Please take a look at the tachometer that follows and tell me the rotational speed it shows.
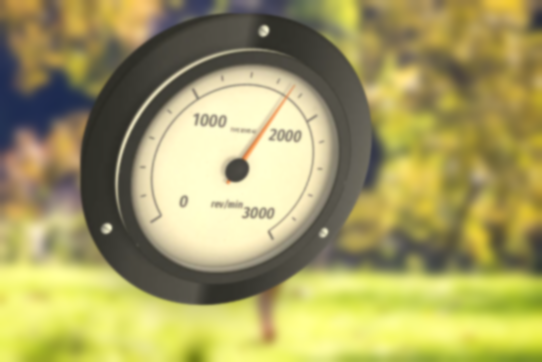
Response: 1700 rpm
